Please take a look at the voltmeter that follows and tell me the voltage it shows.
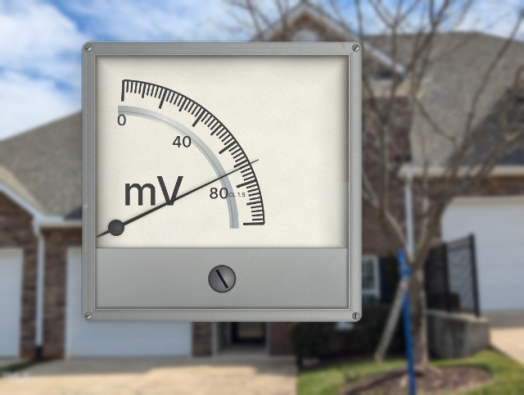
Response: 72 mV
